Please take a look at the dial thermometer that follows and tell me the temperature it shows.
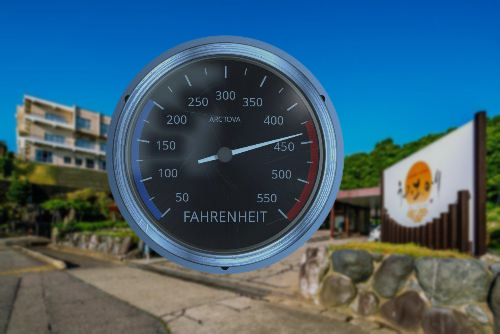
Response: 437.5 °F
